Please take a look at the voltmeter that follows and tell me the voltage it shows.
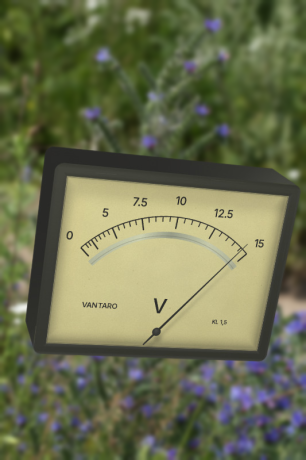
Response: 14.5 V
